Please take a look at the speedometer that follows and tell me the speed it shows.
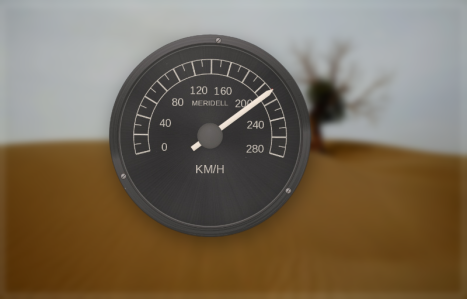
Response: 210 km/h
